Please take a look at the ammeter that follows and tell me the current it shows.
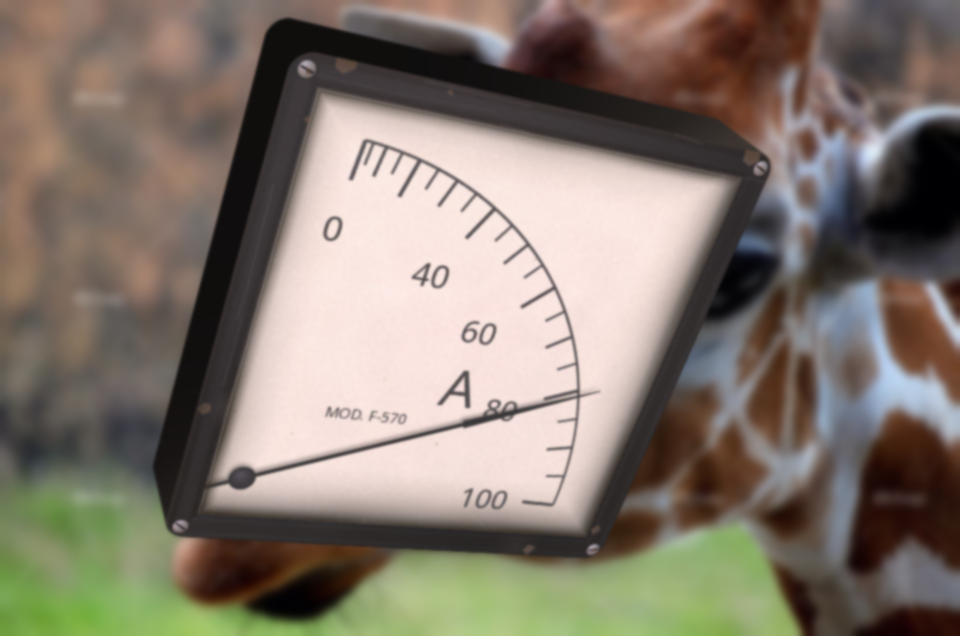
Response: 80 A
